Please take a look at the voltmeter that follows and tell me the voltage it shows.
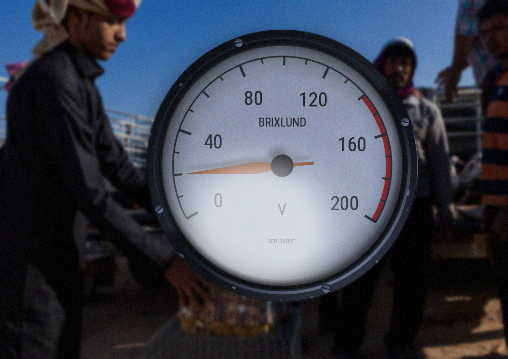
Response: 20 V
